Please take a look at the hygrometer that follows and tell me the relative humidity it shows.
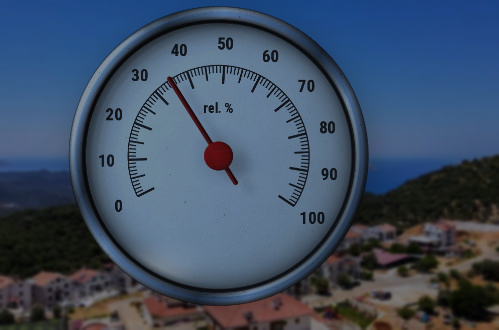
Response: 35 %
